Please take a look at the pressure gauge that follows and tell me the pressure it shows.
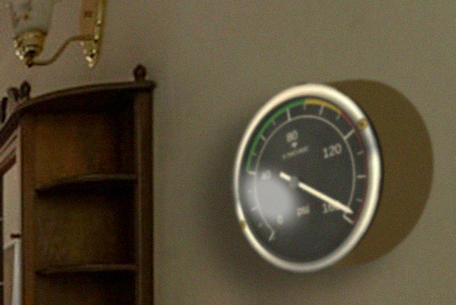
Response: 155 psi
